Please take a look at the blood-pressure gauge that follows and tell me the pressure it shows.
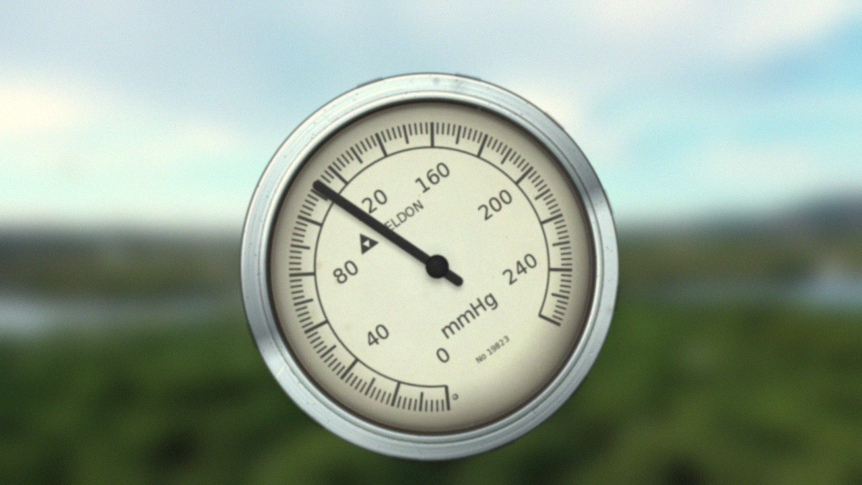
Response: 112 mmHg
